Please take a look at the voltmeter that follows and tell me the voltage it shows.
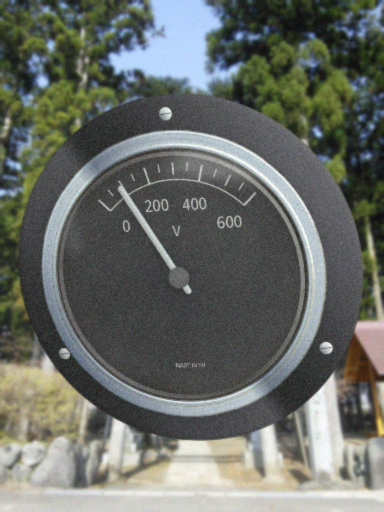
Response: 100 V
